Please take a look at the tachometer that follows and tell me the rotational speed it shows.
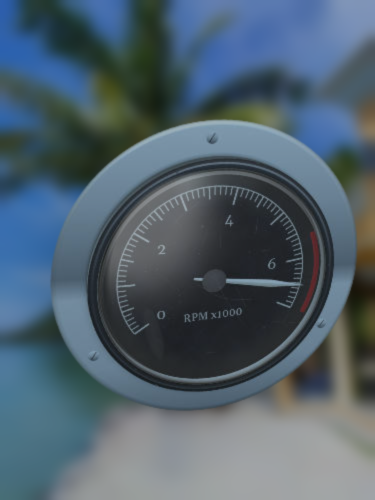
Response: 6500 rpm
